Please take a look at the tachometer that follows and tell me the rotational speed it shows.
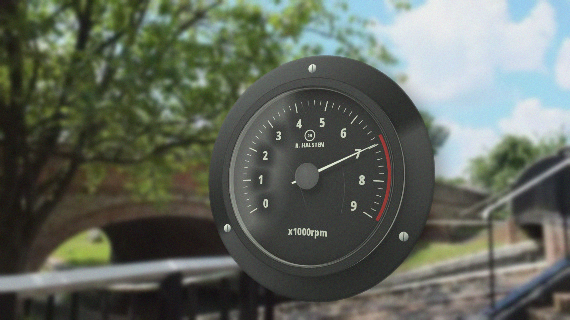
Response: 7000 rpm
